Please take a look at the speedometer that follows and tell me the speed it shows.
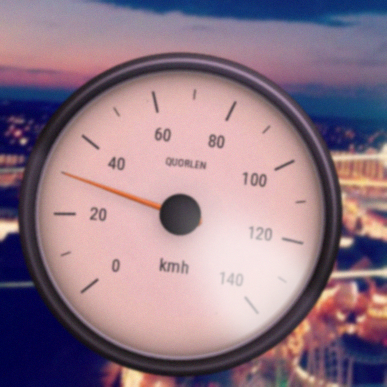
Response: 30 km/h
